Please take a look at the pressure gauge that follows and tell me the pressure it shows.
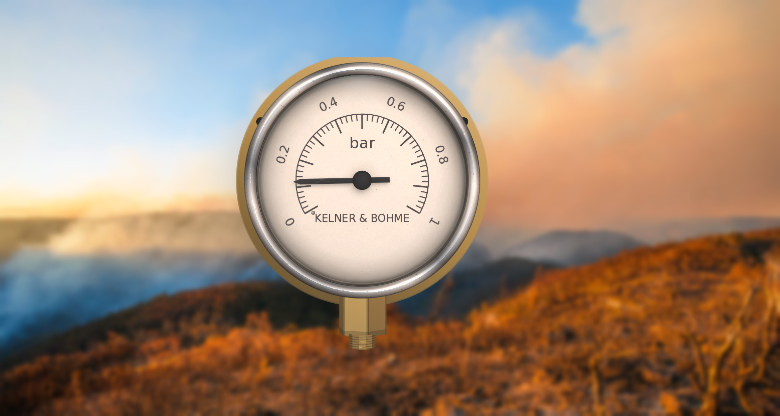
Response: 0.12 bar
